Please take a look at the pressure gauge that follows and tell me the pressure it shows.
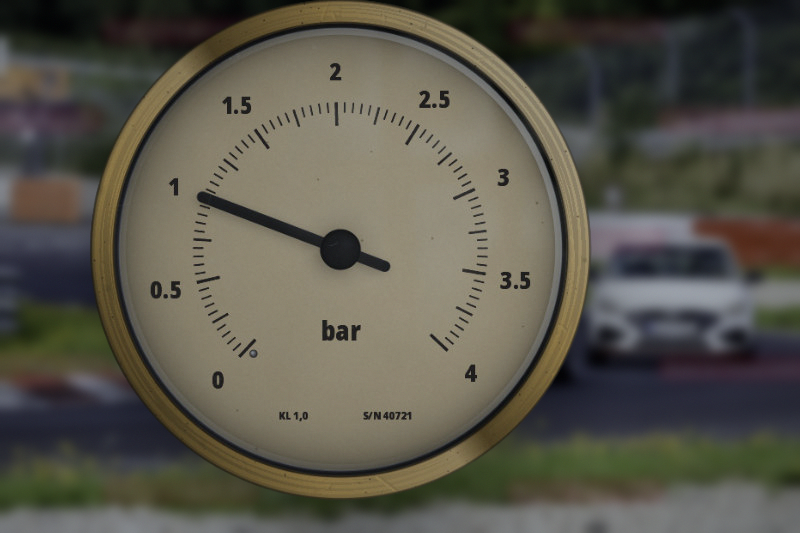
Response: 1 bar
